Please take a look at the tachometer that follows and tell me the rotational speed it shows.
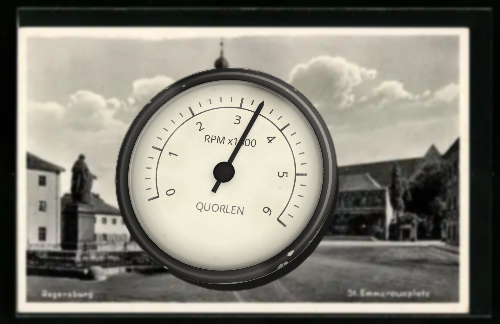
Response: 3400 rpm
